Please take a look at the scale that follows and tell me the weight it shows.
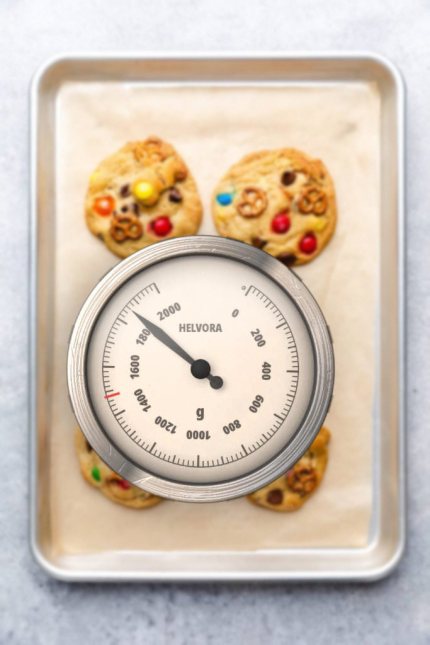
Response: 1860 g
